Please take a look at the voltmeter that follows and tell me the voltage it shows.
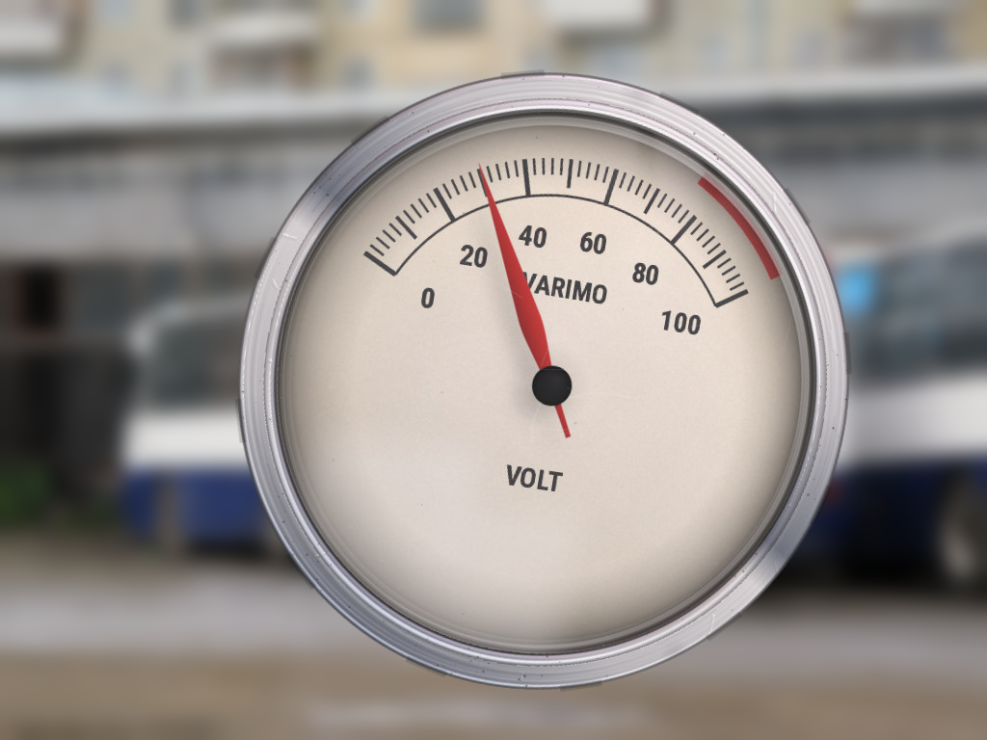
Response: 30 V
